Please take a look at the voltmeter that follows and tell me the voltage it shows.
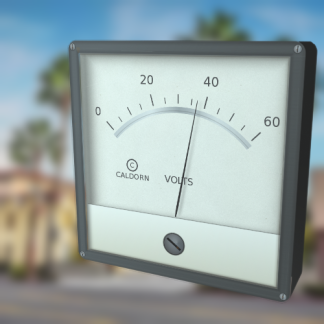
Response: 37.5 V
